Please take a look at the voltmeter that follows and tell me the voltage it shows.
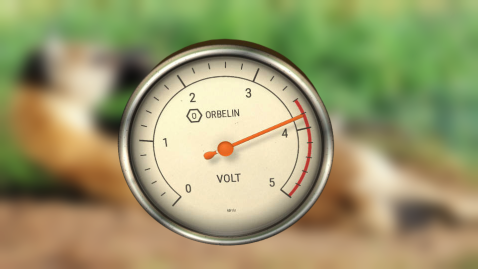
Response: 3.8 V
